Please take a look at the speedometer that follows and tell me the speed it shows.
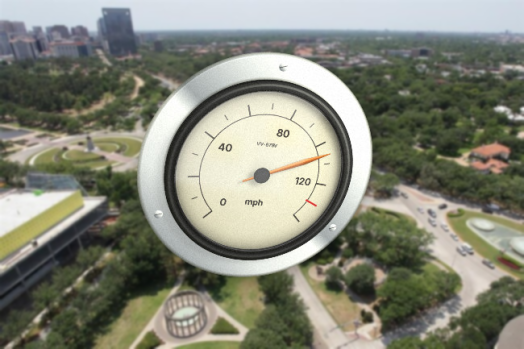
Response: 105 mph
